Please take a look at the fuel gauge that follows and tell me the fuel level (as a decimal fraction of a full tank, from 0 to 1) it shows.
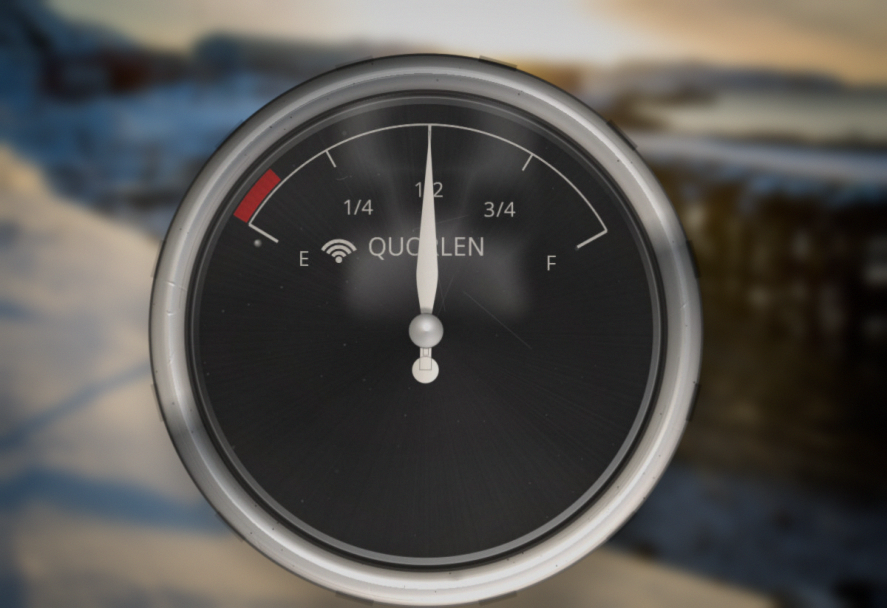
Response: 0.5
